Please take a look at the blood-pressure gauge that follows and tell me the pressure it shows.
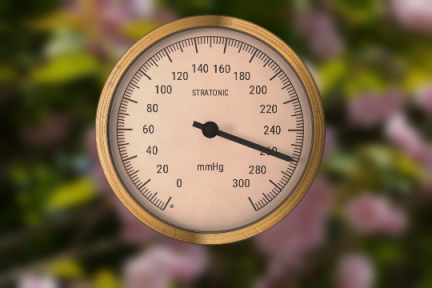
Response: 260 mmHg
